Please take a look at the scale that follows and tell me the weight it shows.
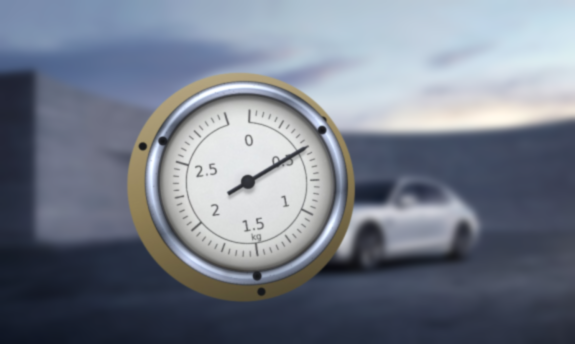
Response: 0.5 kg
